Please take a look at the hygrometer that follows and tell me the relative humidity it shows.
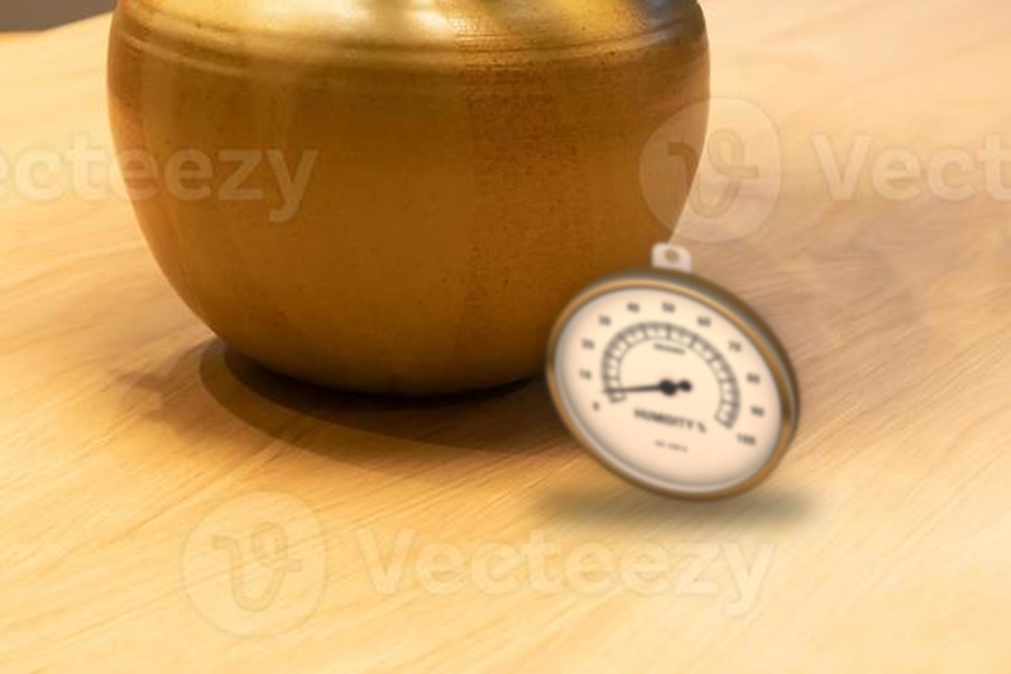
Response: 5 %
